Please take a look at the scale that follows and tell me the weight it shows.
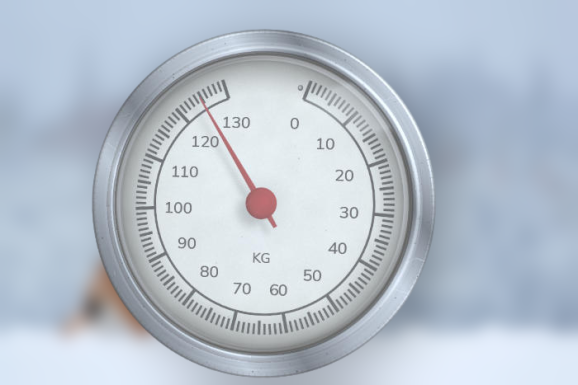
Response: 125 kg
